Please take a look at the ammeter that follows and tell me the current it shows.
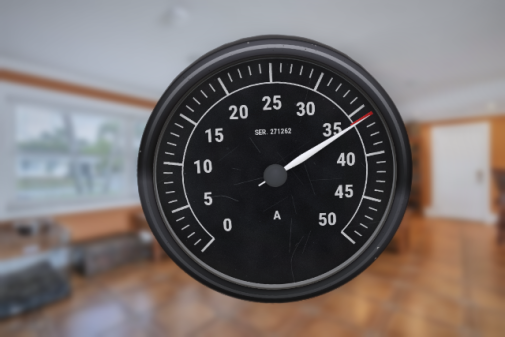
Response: 36 A
